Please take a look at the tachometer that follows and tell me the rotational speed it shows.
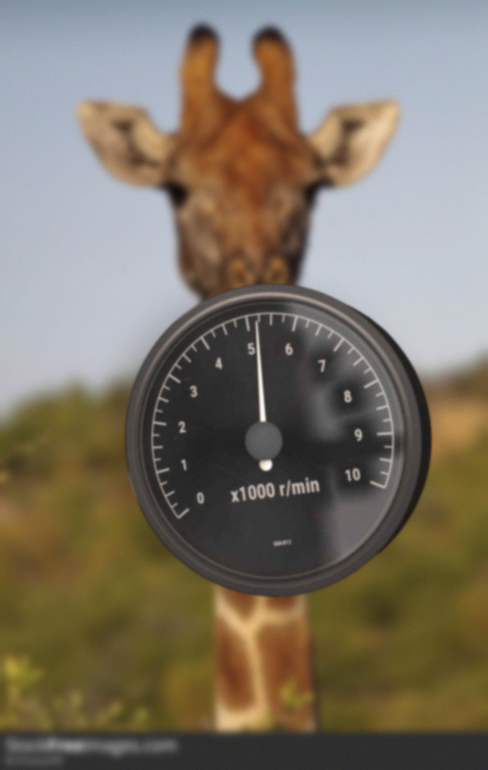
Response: 5250 rpm
